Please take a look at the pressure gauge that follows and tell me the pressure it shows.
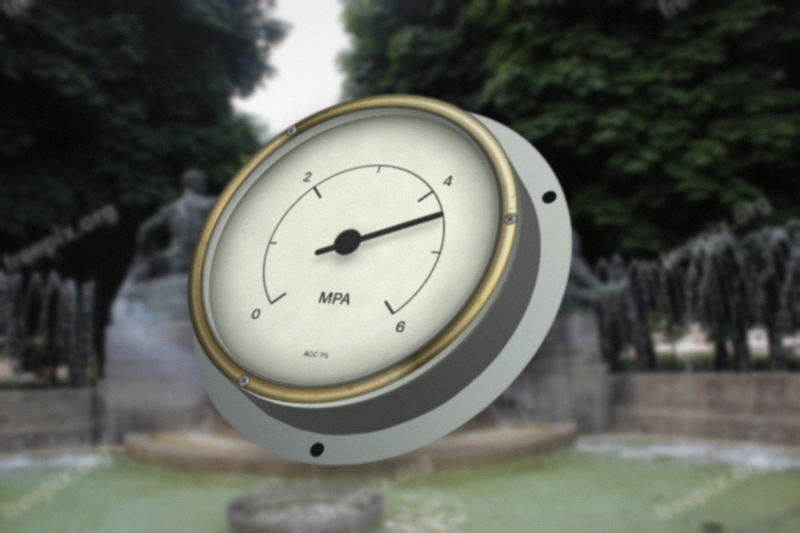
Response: 4.5 MPa
